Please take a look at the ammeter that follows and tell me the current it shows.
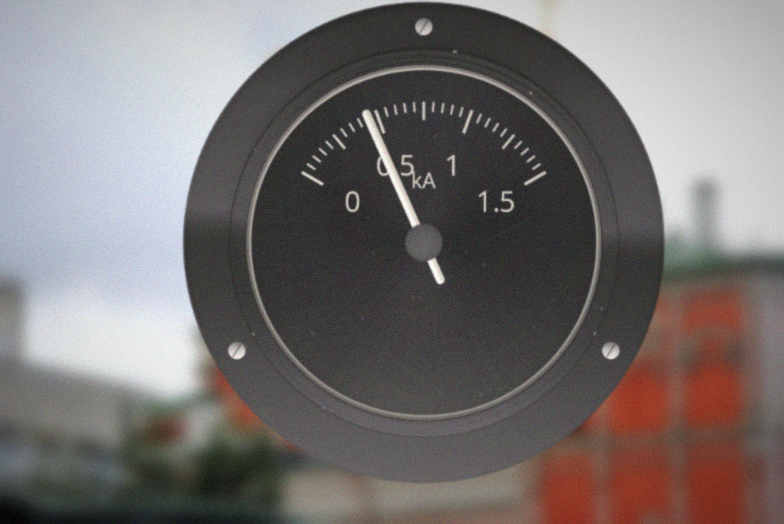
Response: 0.45 kA
